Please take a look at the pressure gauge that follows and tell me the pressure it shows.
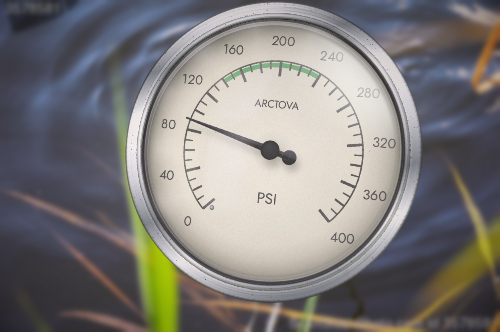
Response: 90 psi
